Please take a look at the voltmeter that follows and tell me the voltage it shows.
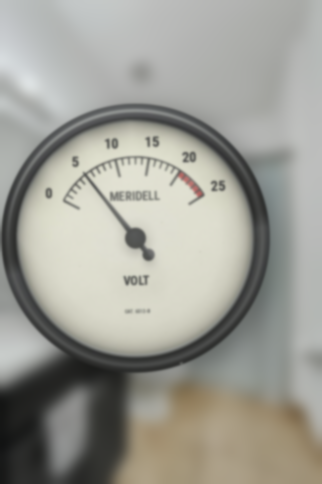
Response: 5 V
